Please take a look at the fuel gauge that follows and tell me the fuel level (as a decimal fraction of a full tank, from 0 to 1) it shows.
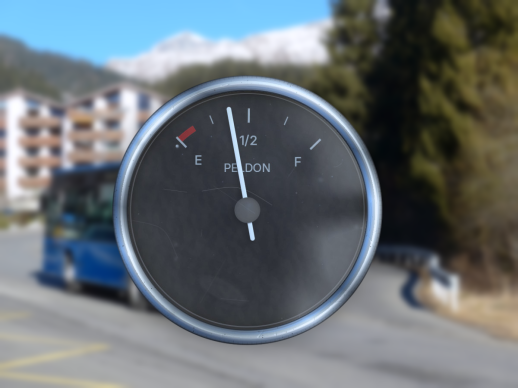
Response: 0.375
